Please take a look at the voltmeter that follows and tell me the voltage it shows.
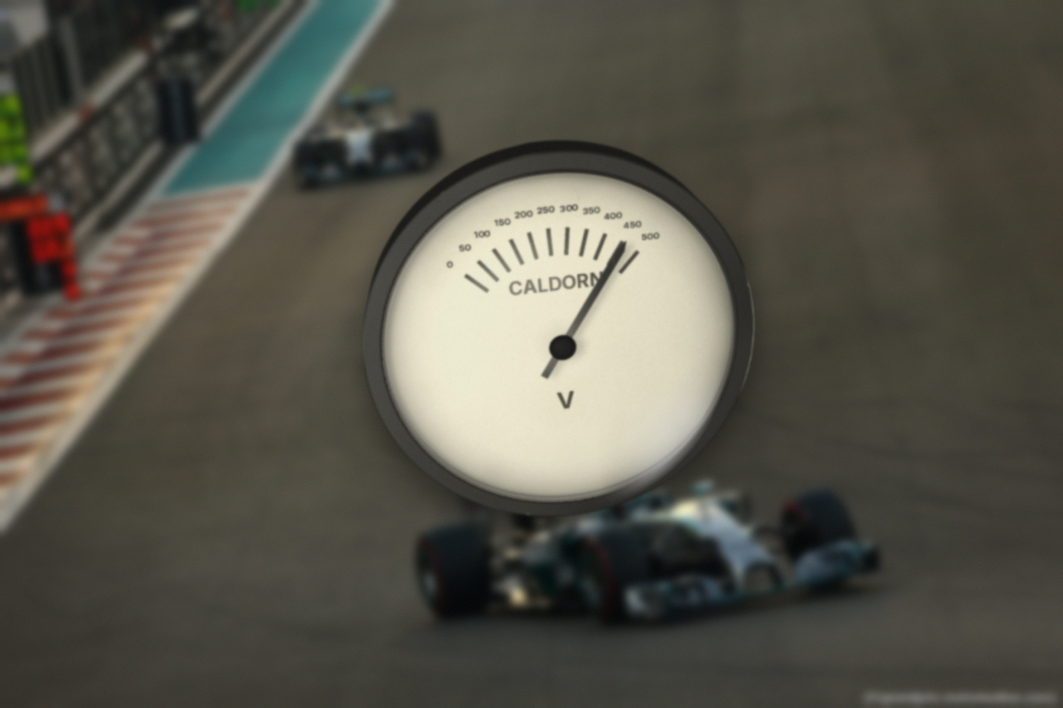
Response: 450 V
